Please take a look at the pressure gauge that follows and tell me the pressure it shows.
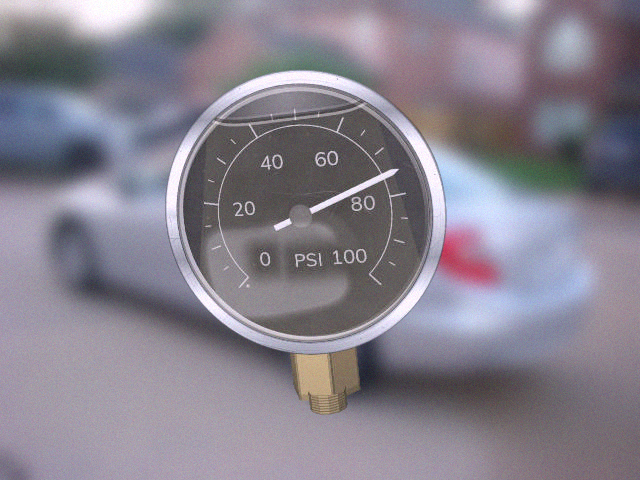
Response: 75 psi
